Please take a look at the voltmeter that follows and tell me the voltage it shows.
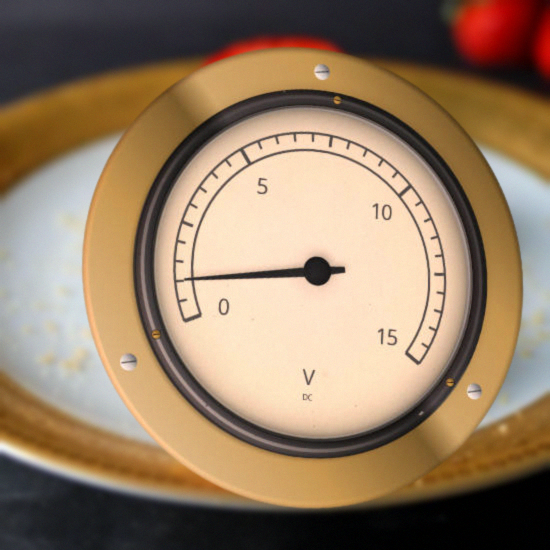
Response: 1 V
